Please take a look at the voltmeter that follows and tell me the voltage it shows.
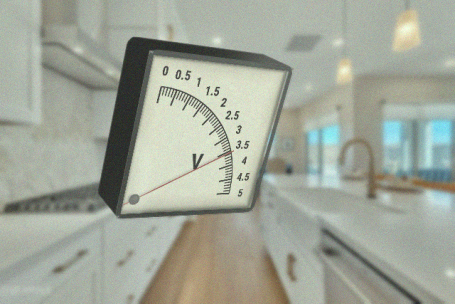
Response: 3.5 V
